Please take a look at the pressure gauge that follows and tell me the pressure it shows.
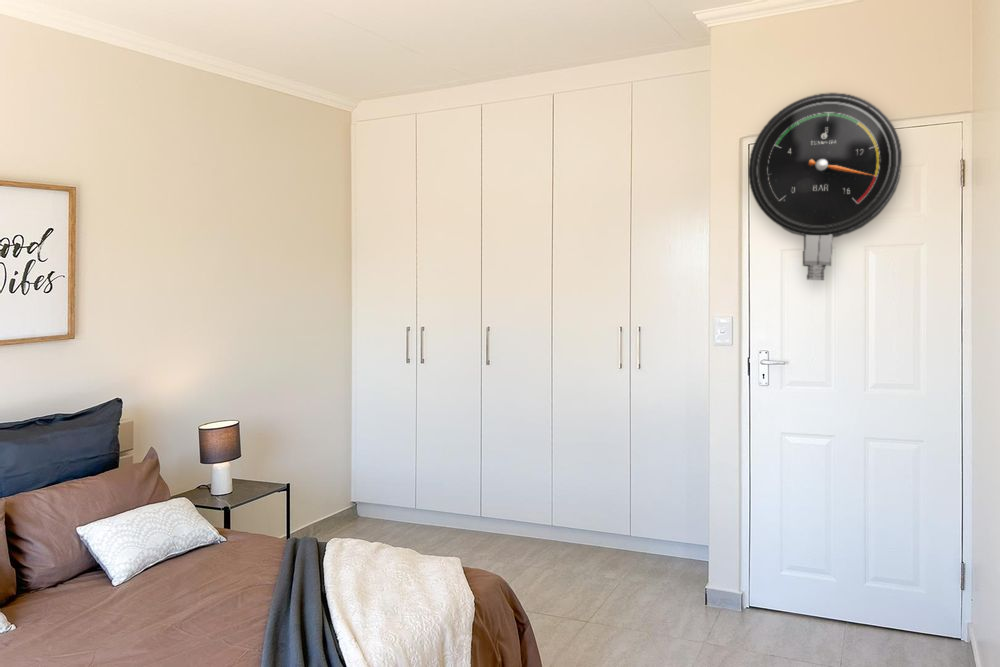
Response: 14 bar
